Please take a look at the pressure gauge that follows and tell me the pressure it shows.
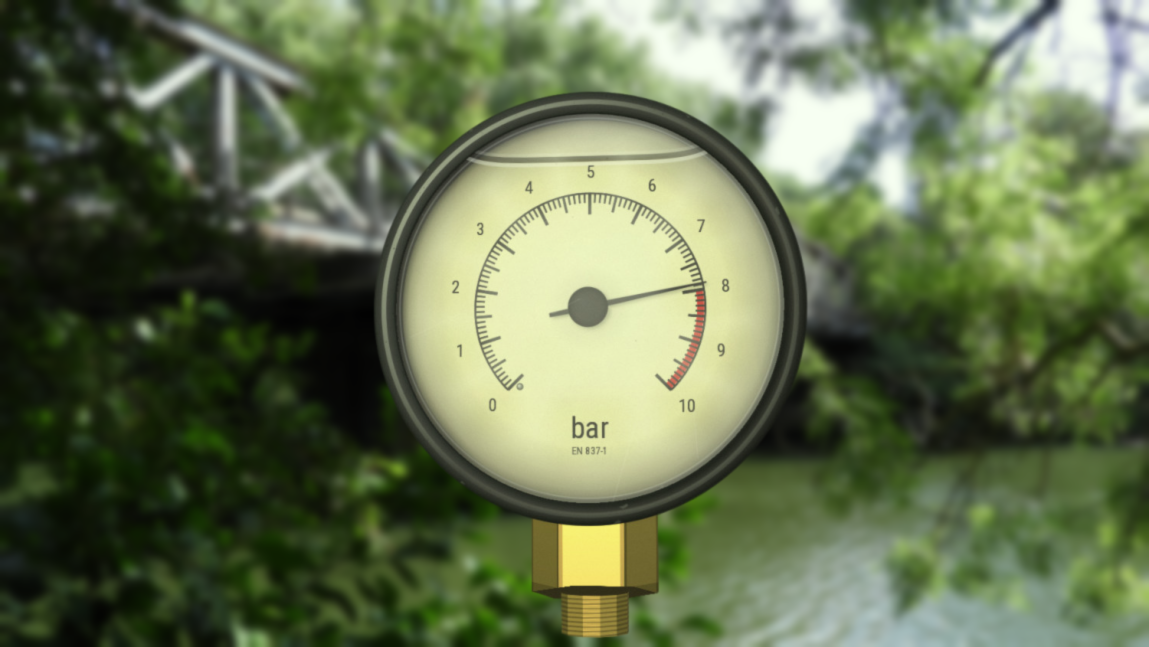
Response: 7.9 bar
